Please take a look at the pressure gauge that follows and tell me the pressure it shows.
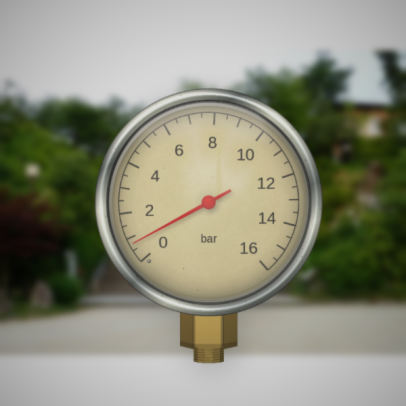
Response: 0.75 bar
